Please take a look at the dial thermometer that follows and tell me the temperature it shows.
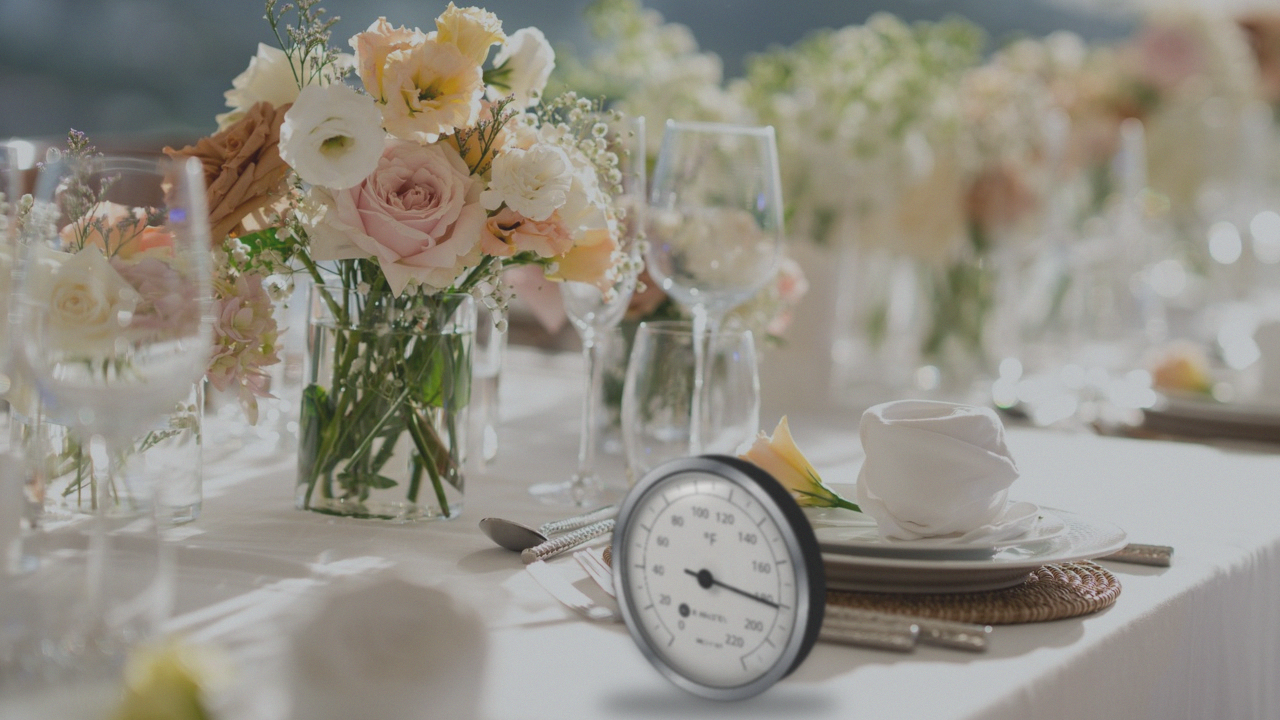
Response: 180 °F
